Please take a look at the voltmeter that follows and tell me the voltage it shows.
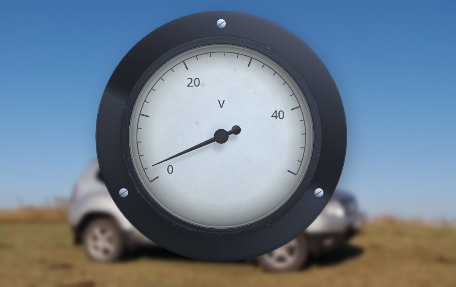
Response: 2 V
